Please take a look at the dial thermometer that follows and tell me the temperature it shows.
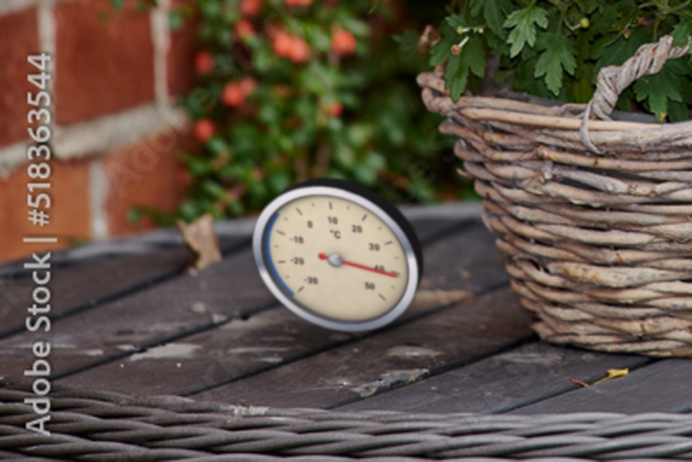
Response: 40 °C
